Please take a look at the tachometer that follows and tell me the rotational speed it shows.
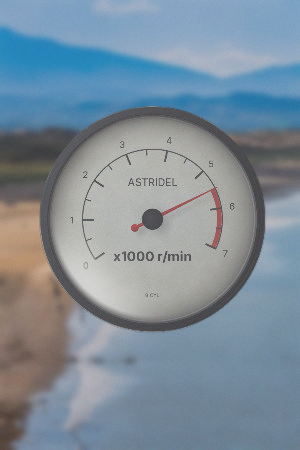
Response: 5500 rpm
